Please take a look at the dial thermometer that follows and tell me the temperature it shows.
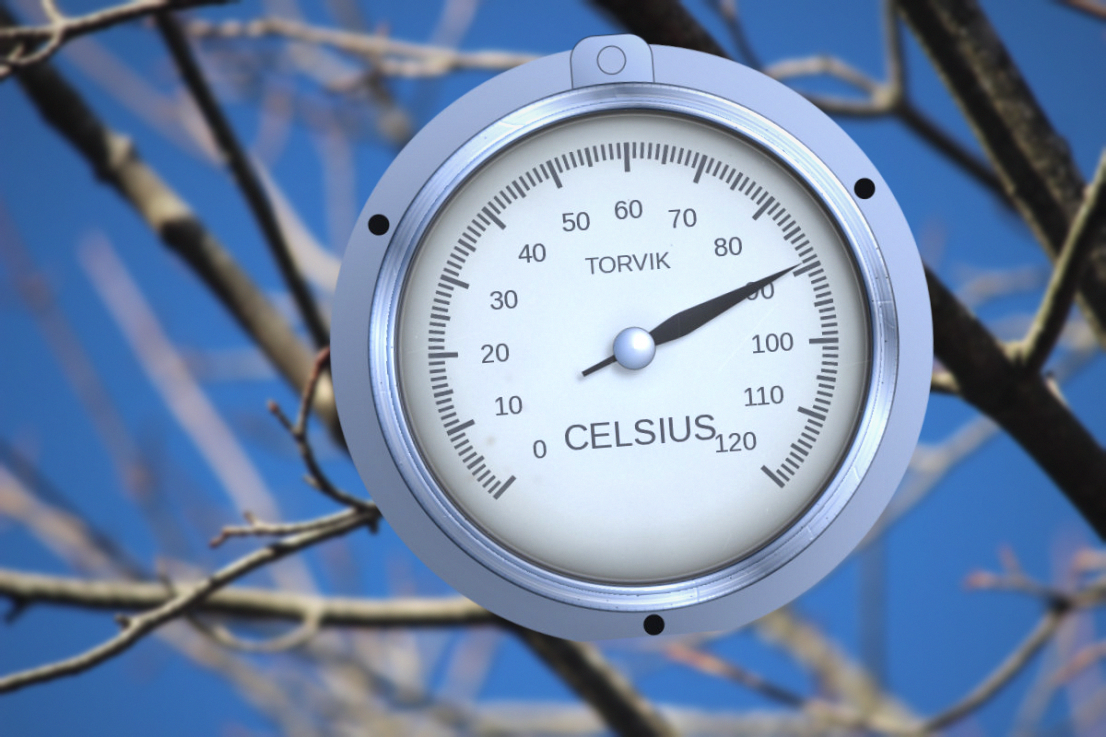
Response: 89 °C
